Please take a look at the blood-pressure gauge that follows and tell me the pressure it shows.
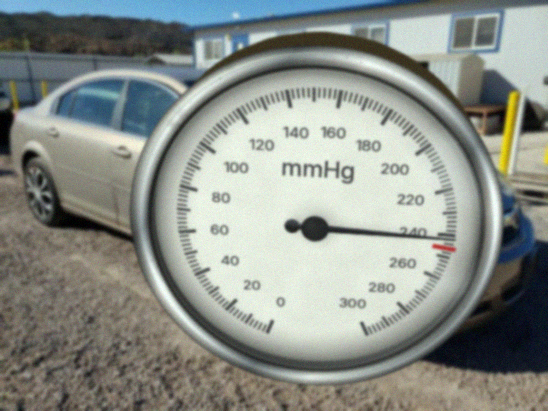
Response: 240 mmHg
